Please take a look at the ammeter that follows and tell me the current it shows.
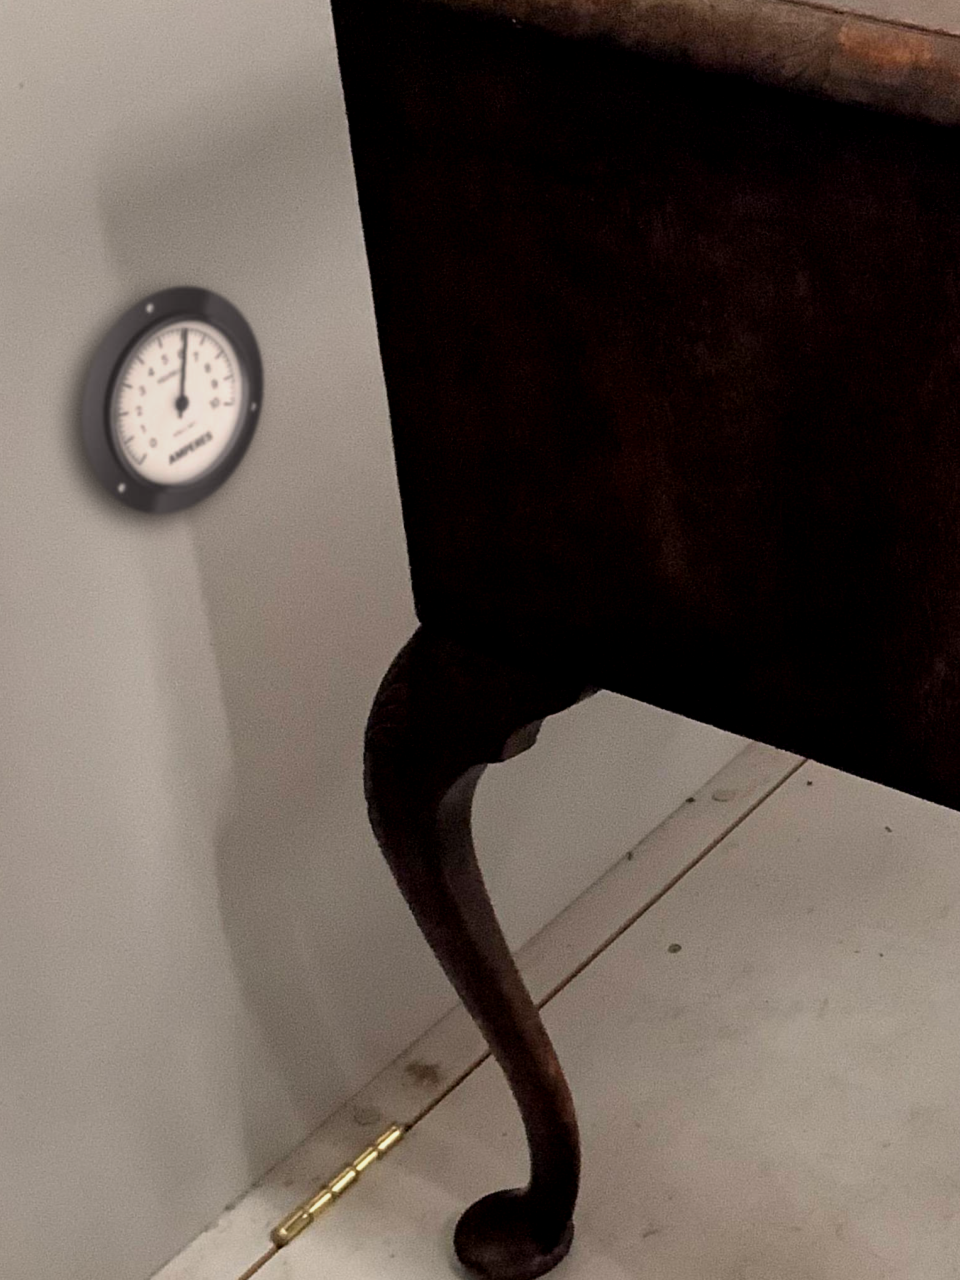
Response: 6 A
